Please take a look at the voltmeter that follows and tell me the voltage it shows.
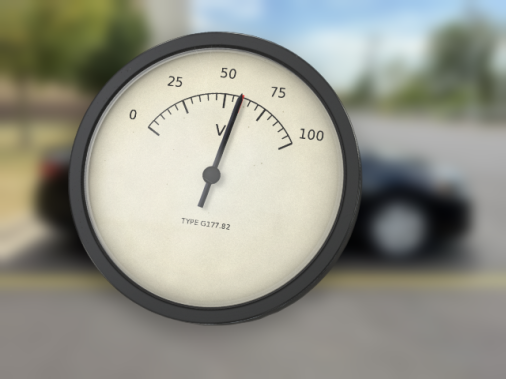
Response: 60 V
